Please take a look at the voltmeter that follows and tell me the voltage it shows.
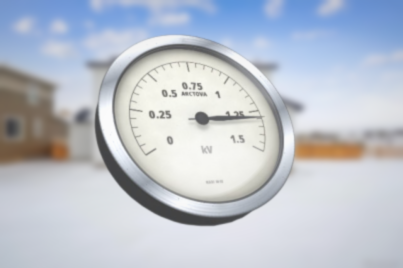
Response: 1.3 kV
